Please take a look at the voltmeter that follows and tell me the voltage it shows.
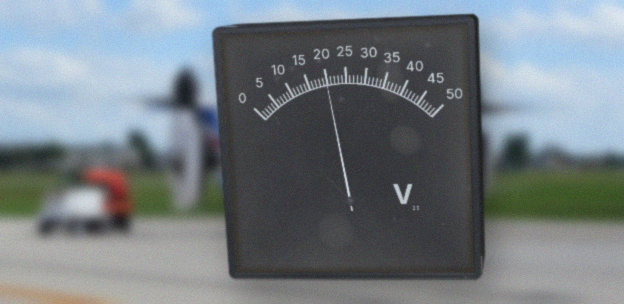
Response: 20 V
